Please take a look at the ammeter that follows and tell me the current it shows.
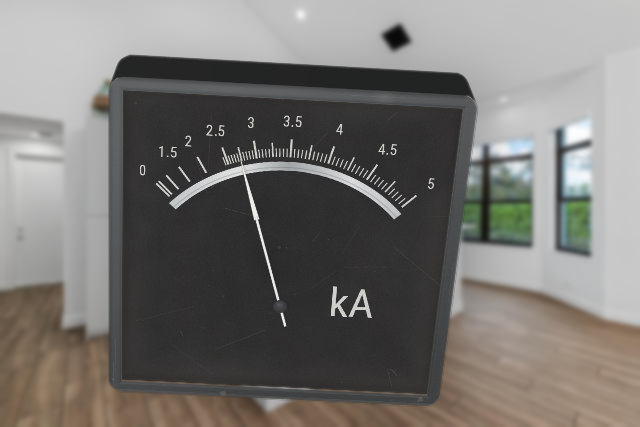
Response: 2.75 kA
